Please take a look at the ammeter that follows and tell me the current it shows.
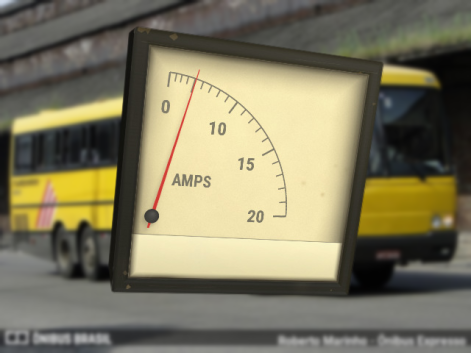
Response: 5 A
